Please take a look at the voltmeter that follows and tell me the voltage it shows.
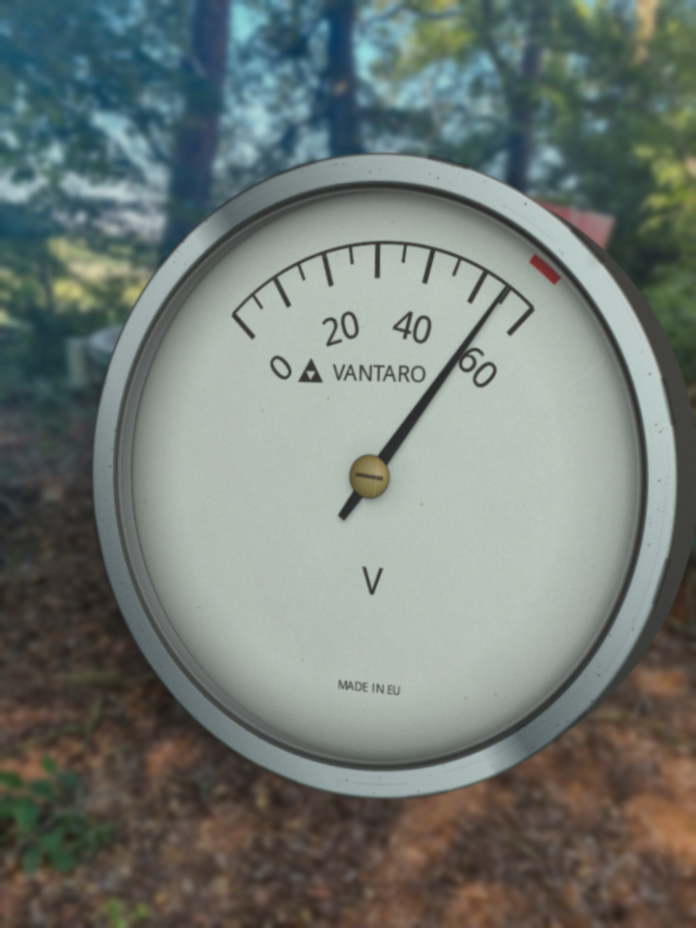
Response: 55 V
